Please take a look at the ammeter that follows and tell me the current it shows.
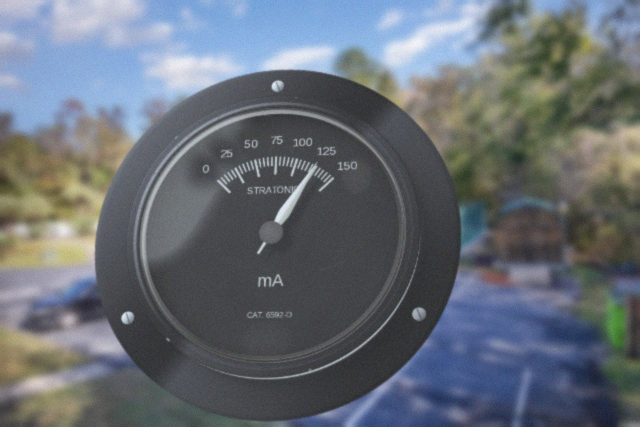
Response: 125 mA
